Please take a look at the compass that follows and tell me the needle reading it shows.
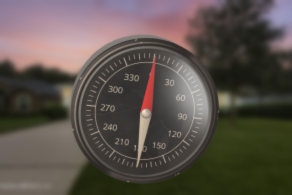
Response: 0 °
